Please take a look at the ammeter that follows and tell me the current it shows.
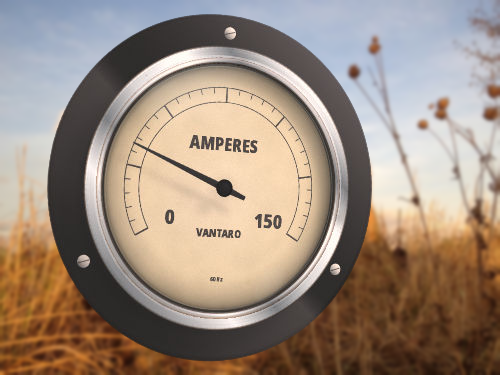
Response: 32.5 A
